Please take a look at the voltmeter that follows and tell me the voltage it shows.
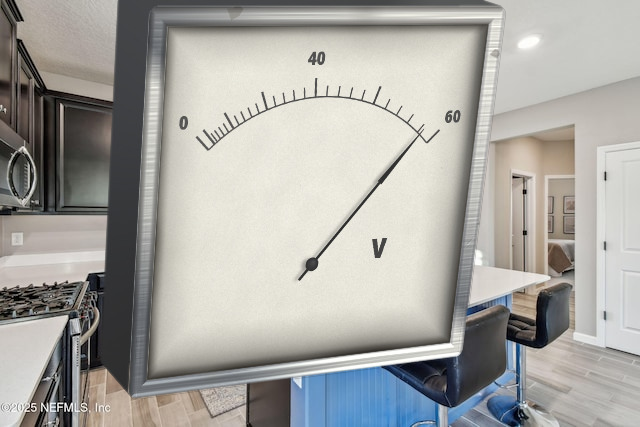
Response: 58 V
